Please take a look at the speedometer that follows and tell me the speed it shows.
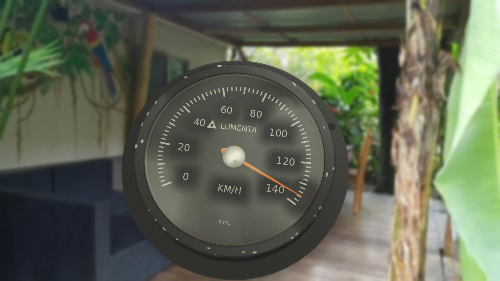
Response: 136 km/h
